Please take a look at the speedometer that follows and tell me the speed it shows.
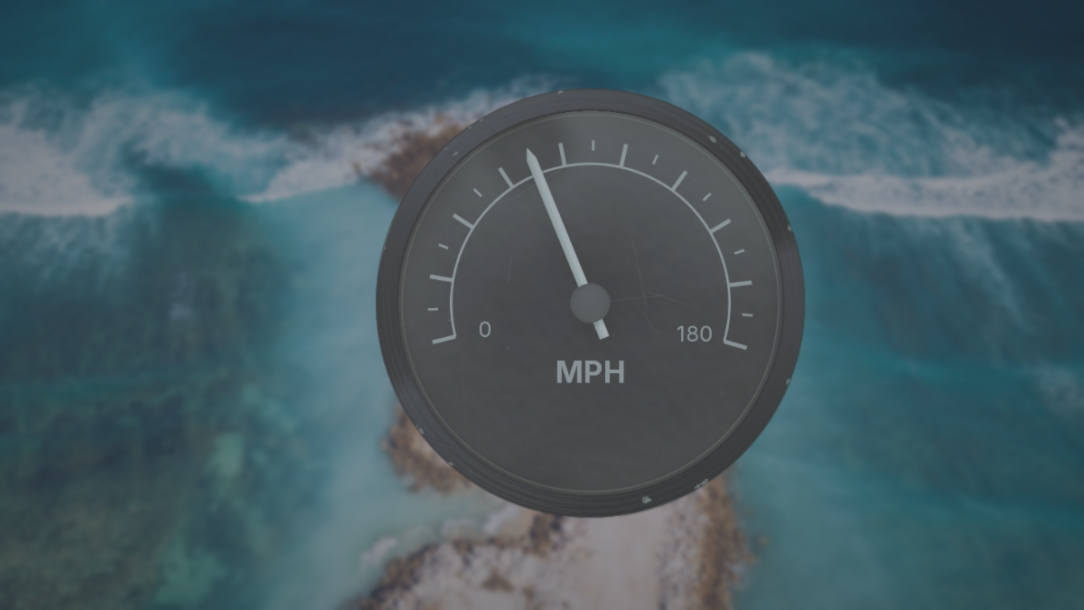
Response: 70 mph
